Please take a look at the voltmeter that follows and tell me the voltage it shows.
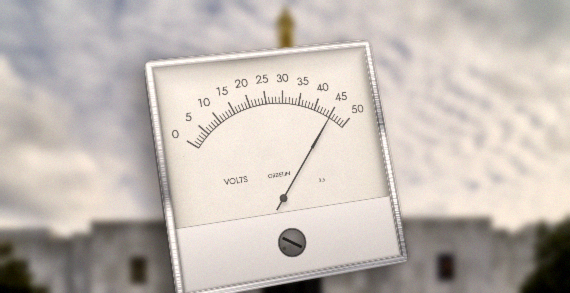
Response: 45 V
